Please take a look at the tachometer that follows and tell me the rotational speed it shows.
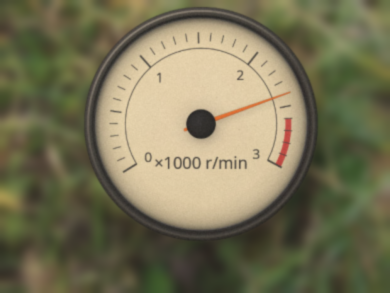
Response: 2400 rpm
